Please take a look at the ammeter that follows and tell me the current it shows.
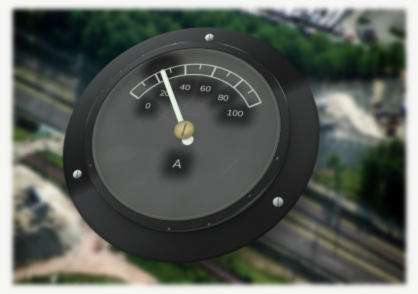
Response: 25 A
